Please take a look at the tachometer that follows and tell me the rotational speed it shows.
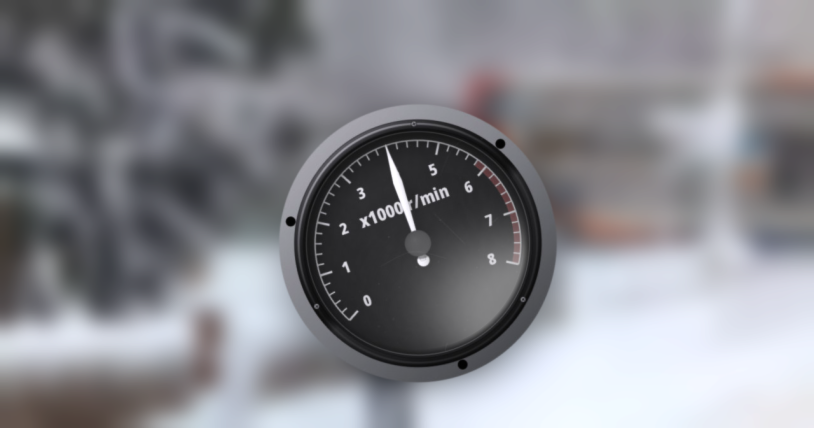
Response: 4000 rpm
